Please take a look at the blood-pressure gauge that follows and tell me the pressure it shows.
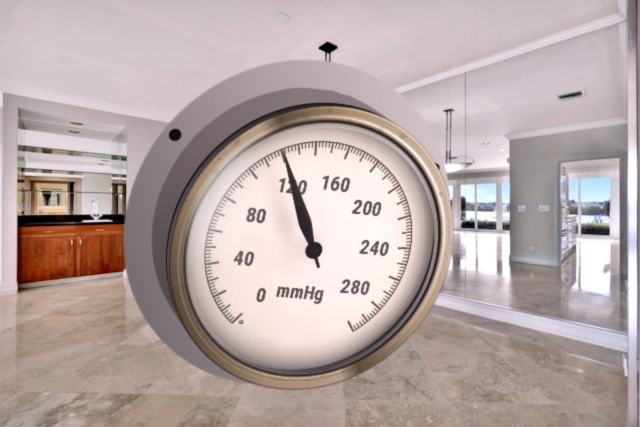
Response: 120 mmHg
